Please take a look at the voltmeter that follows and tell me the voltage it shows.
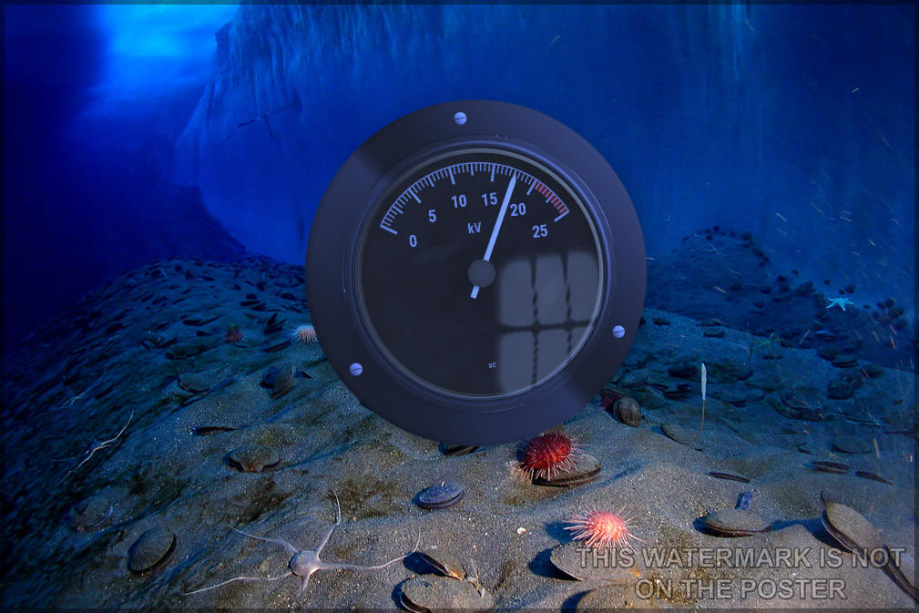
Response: 17.5 kV
